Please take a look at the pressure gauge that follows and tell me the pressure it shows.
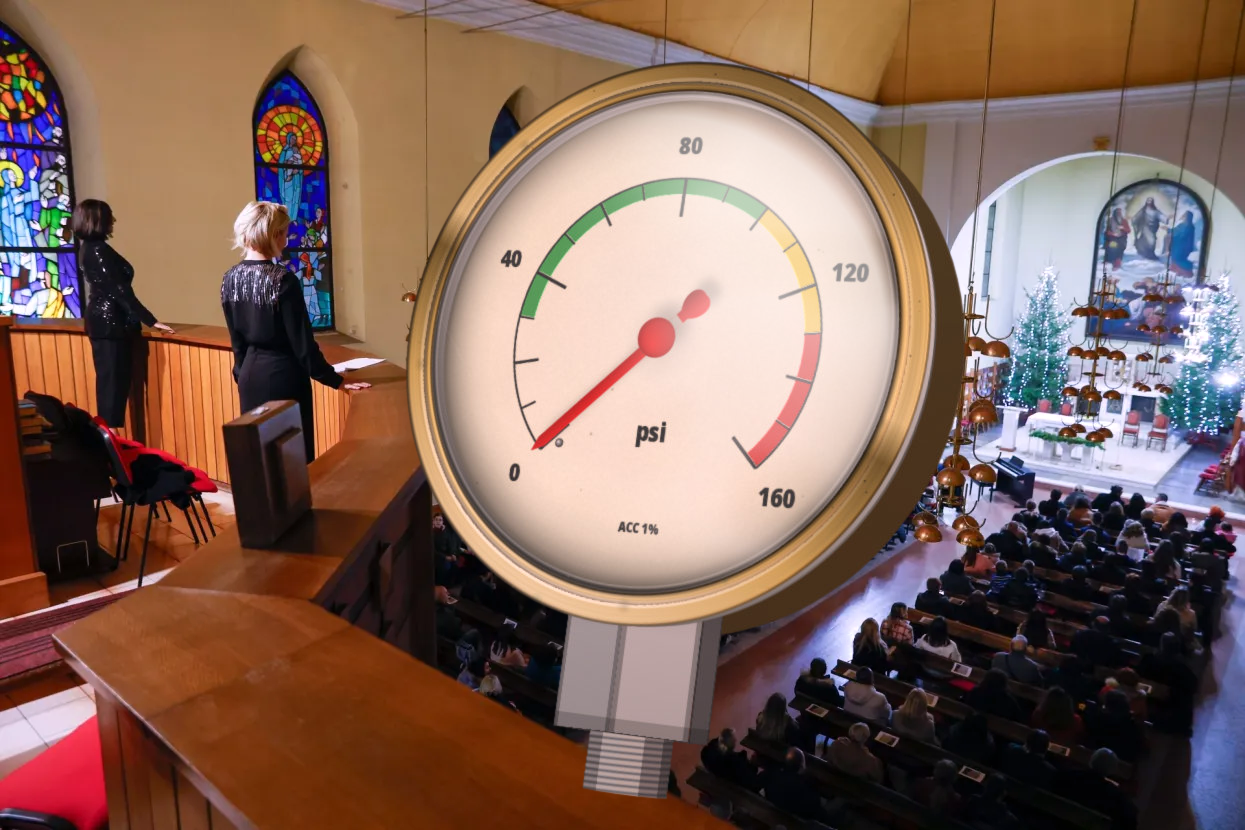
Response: 0 psi
